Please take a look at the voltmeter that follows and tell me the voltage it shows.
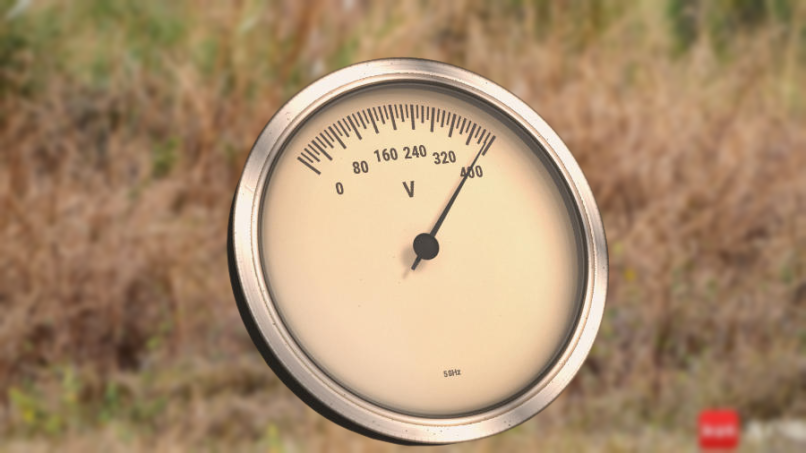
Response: 390 V
